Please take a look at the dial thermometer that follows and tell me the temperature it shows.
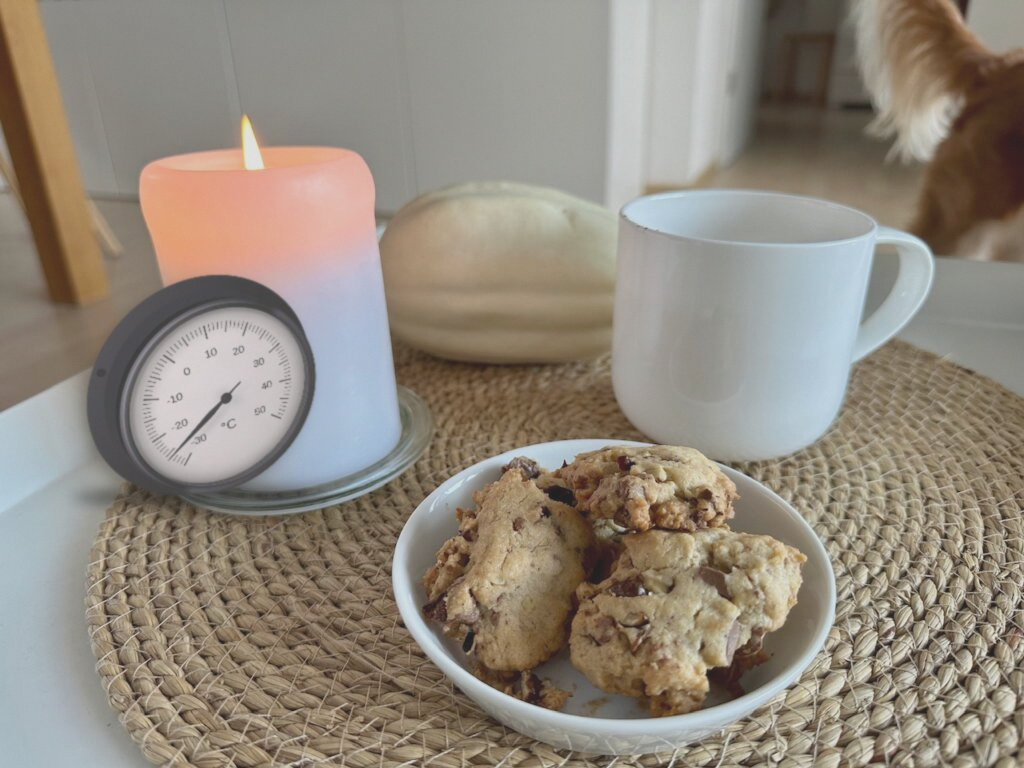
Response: -25 °C
